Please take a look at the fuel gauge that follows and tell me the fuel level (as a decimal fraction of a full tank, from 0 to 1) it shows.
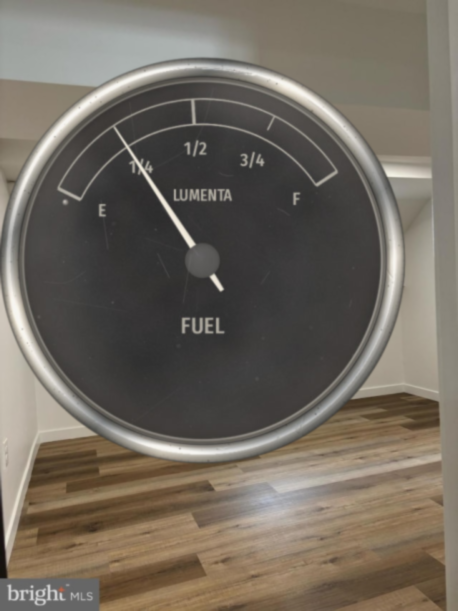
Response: 0.25
